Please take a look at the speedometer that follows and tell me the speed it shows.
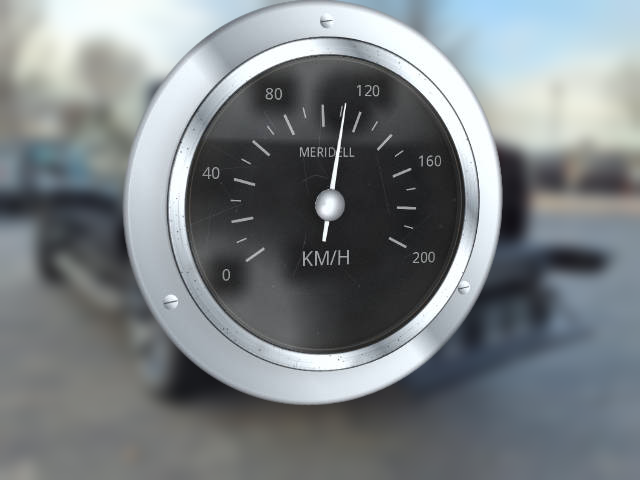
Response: 110 km/h
